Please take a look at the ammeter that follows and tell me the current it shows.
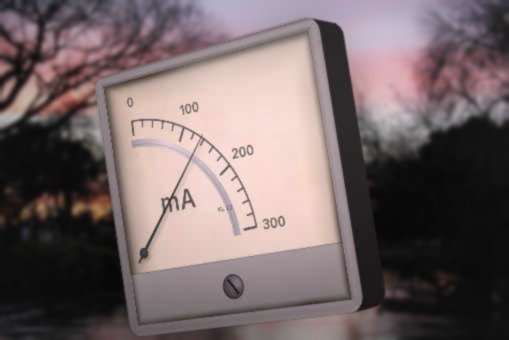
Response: 140 mA
